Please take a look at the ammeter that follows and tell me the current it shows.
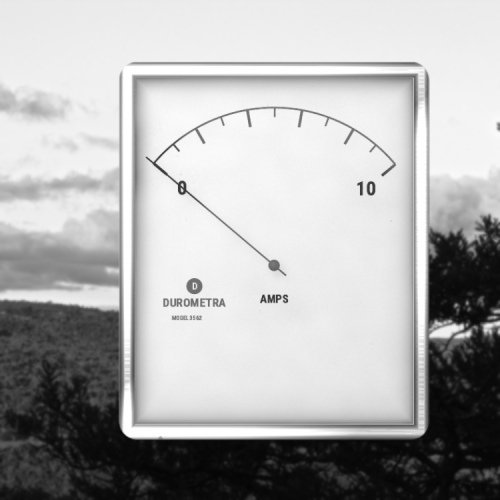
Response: 0 A
